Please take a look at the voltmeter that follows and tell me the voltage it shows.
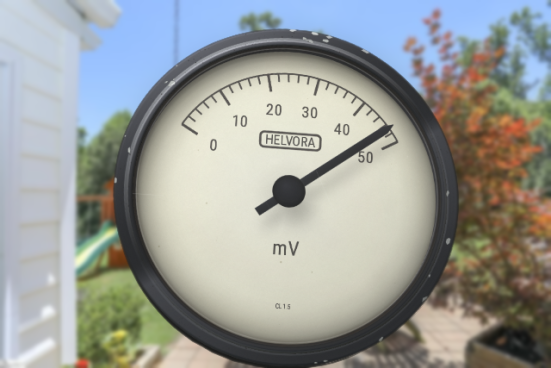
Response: 47 mV
